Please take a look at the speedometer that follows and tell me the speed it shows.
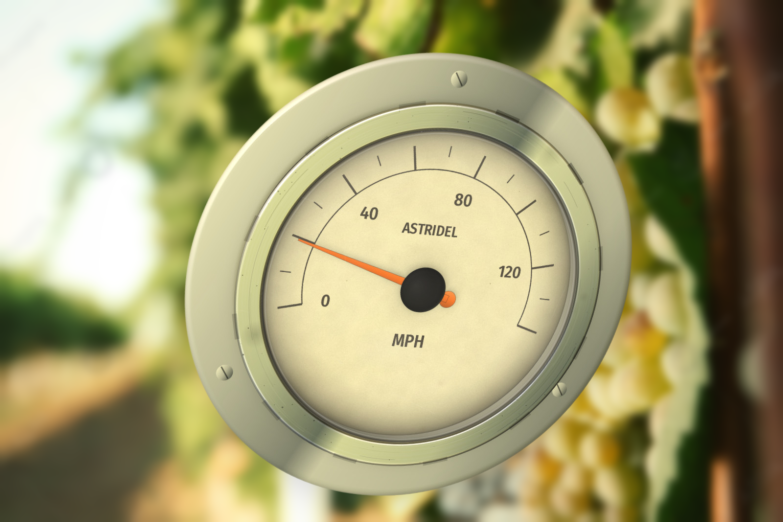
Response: 20 mph
